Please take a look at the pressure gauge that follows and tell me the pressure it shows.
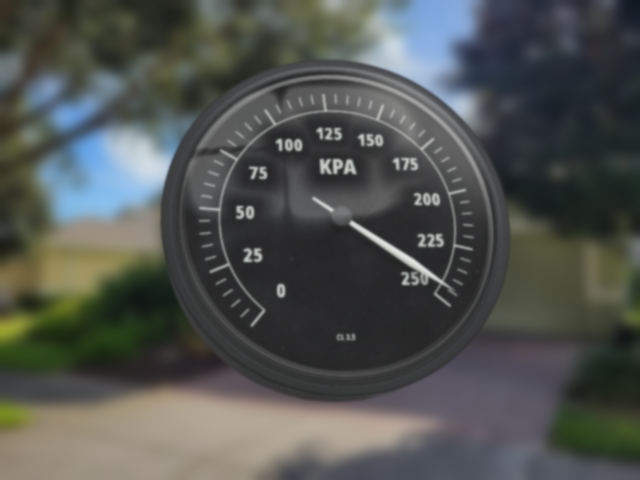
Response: 245 kPa
